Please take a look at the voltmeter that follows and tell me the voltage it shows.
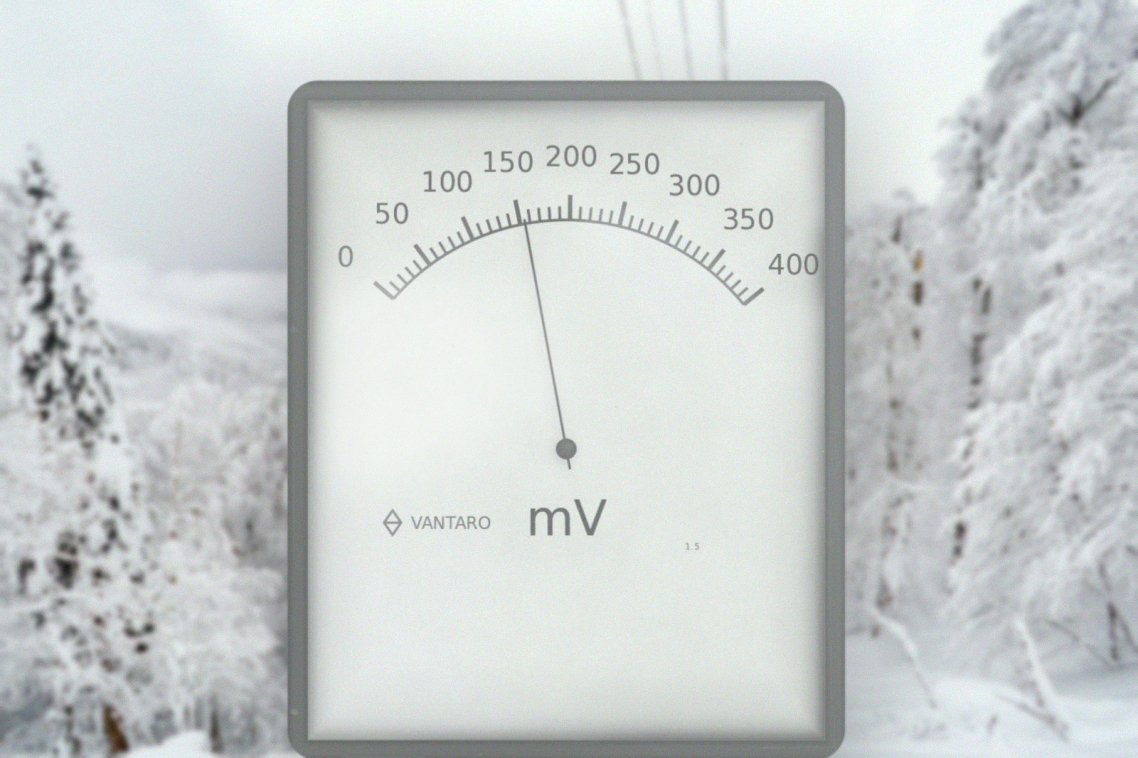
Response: 155 mV
